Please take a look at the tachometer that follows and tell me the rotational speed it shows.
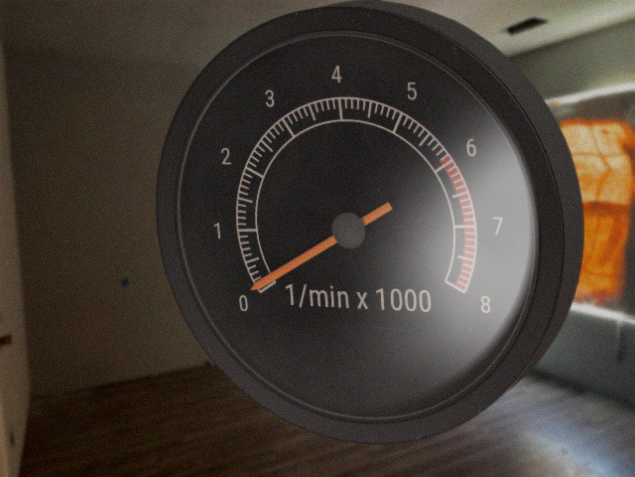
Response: 100 rpm
